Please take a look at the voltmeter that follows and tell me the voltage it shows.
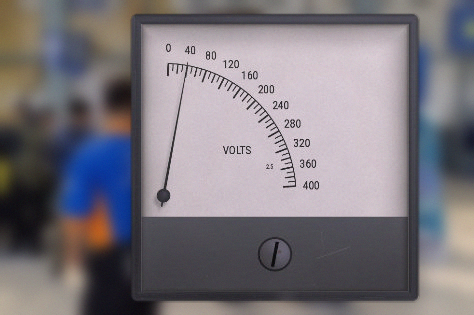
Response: 40 V
